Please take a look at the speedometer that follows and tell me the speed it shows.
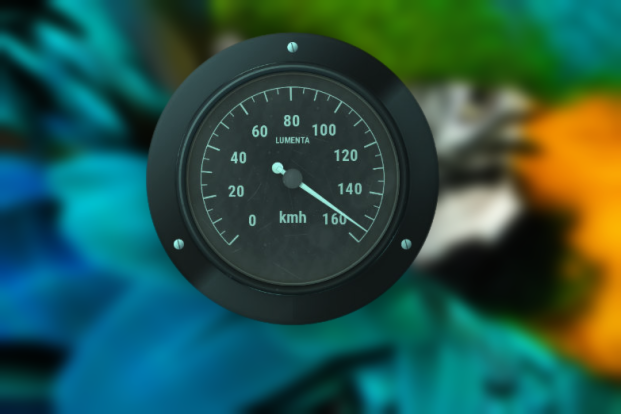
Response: 155 km/h
